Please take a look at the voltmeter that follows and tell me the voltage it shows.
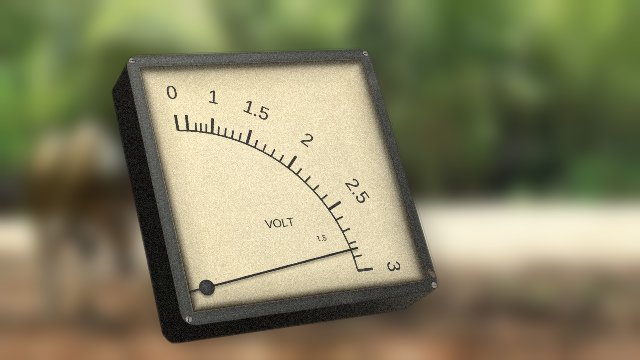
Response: 2.85 V
